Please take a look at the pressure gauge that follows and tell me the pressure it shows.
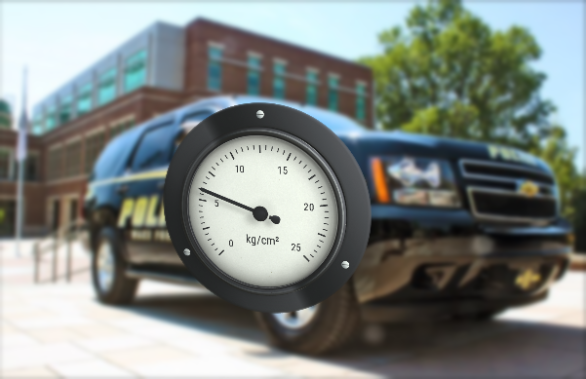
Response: 6 kg/cm²
